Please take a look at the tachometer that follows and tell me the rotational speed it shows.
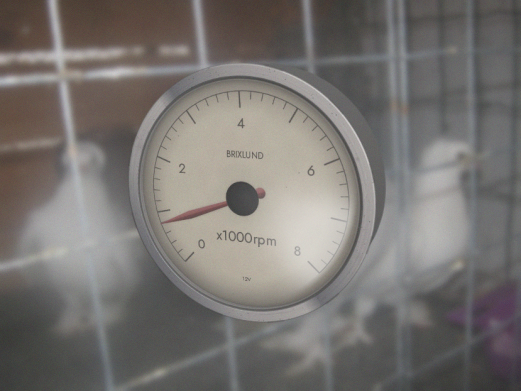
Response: 800 rpm
